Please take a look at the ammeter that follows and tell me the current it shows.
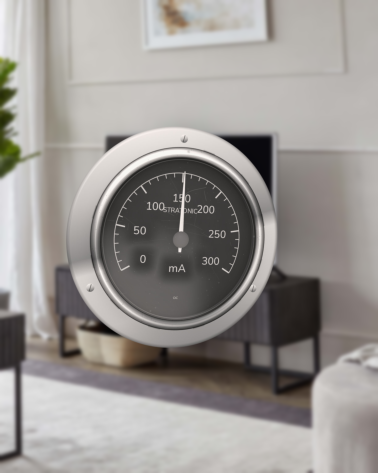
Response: 150 mA
